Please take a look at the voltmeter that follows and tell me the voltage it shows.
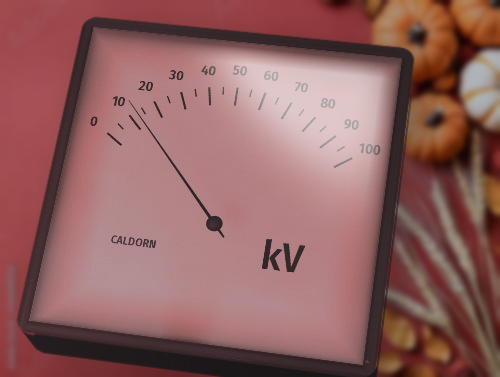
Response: 12.5 kV
